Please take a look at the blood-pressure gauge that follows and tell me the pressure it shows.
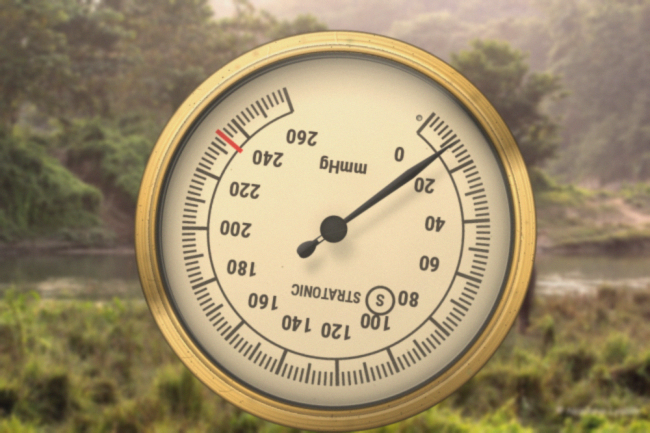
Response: 12 mmHg
